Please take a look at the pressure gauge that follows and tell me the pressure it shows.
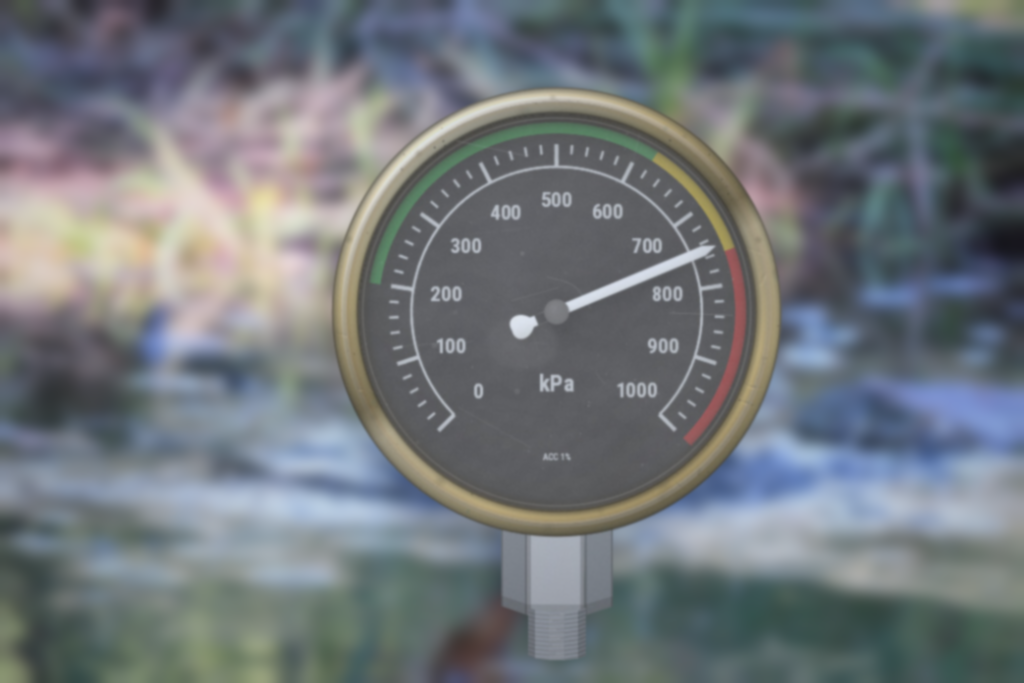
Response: 750 kPa
